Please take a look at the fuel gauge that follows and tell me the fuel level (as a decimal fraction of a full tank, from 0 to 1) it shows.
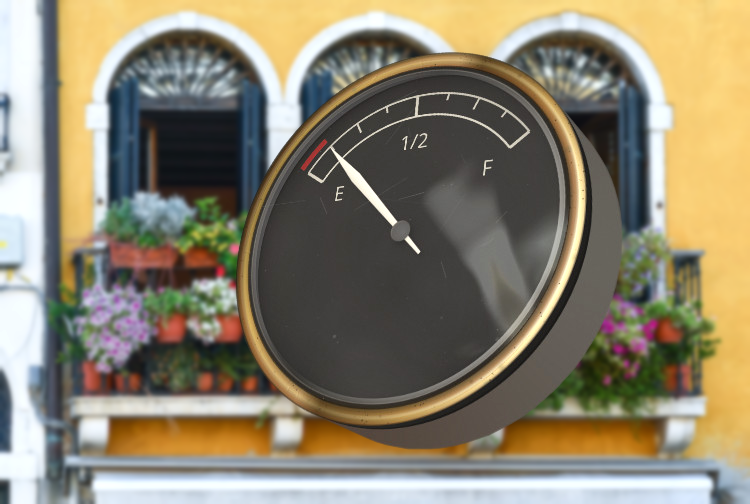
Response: 0.125
